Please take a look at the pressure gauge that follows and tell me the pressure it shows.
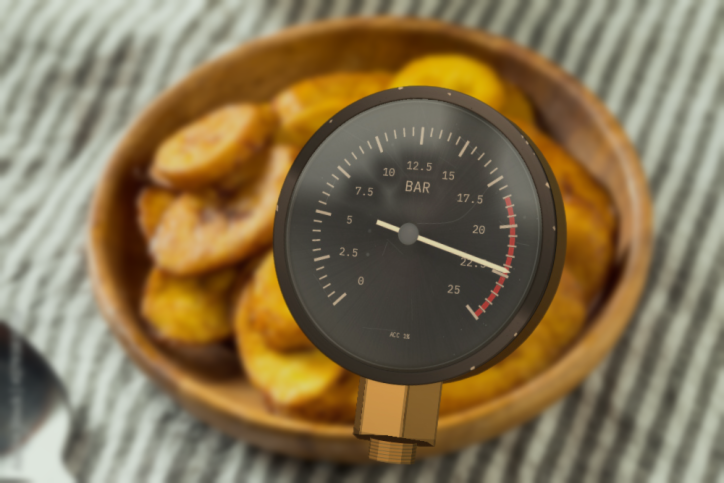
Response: 22.25 bar
